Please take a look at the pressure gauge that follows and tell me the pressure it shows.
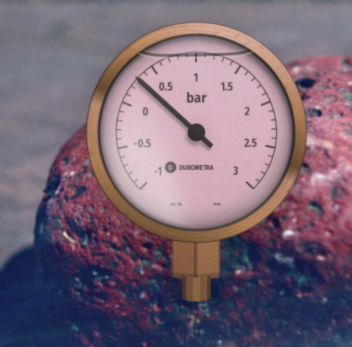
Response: 0.3 bar
